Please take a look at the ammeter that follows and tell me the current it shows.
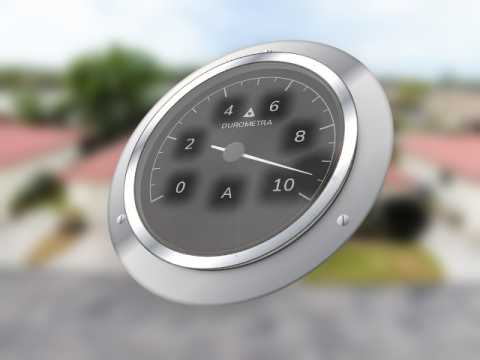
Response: 9.5 A
